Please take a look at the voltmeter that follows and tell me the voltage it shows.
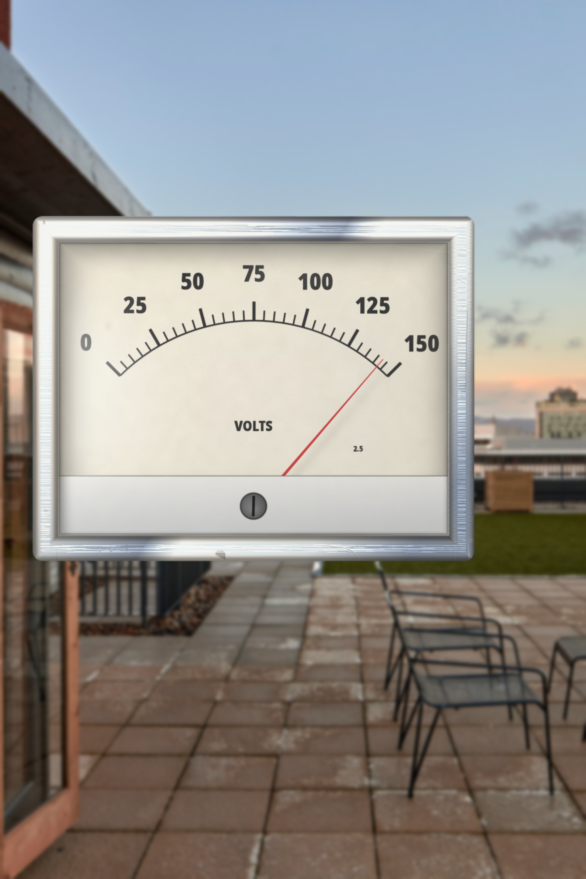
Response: 142.5 V
